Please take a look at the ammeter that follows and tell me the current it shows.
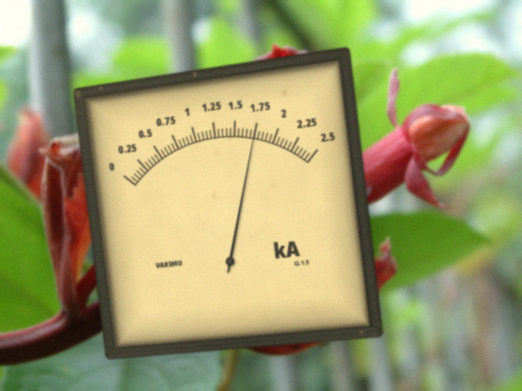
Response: 1.75 kA
